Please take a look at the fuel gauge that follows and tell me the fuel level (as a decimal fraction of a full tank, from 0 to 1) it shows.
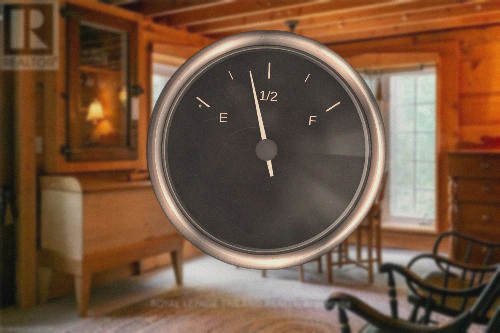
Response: 0.375
